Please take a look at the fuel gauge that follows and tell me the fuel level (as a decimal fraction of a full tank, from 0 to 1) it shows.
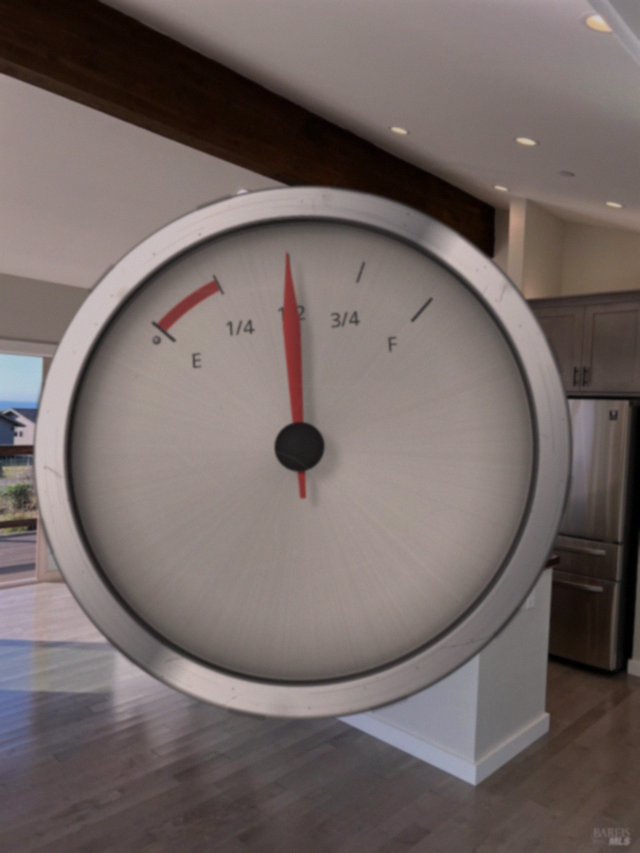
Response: 0.5
